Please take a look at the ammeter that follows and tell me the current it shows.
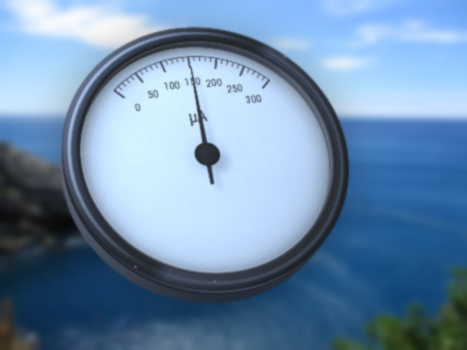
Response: 150 µA
